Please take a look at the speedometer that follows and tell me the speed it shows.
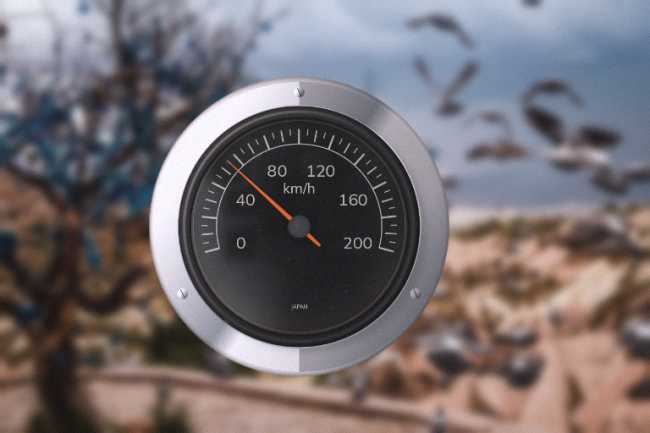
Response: 55 km/h
